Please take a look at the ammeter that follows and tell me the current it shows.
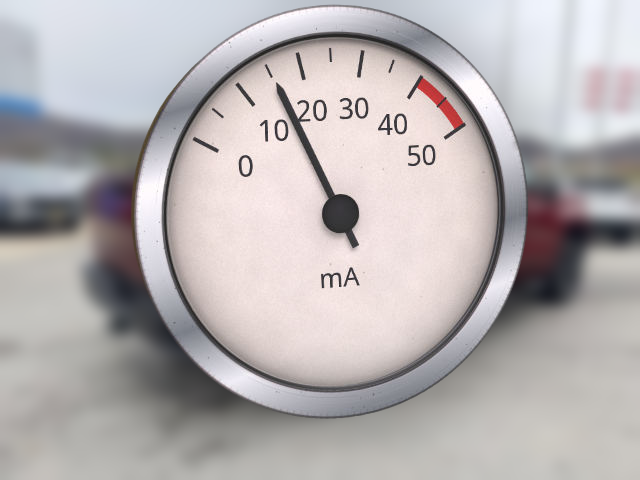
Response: 15 mA
